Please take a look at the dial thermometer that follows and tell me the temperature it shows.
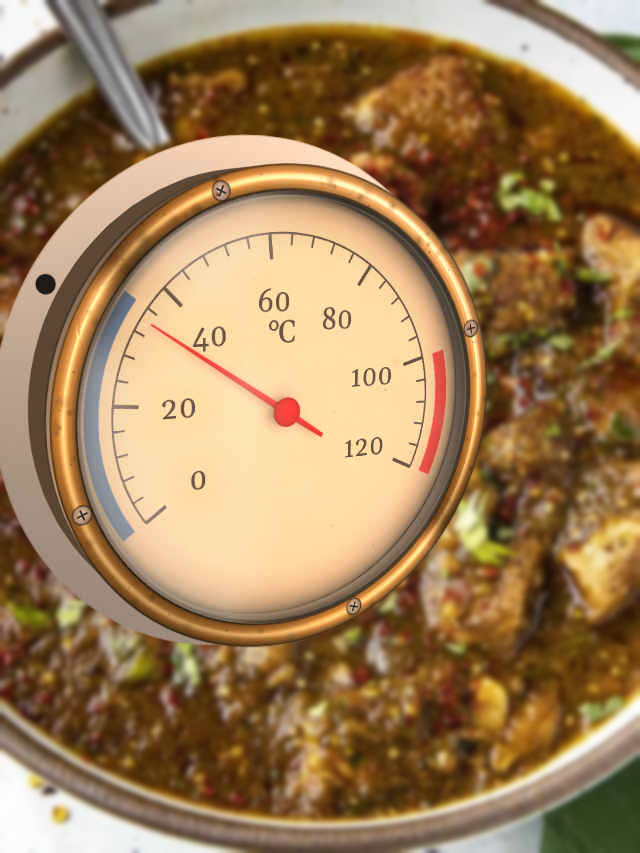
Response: 34 °C
